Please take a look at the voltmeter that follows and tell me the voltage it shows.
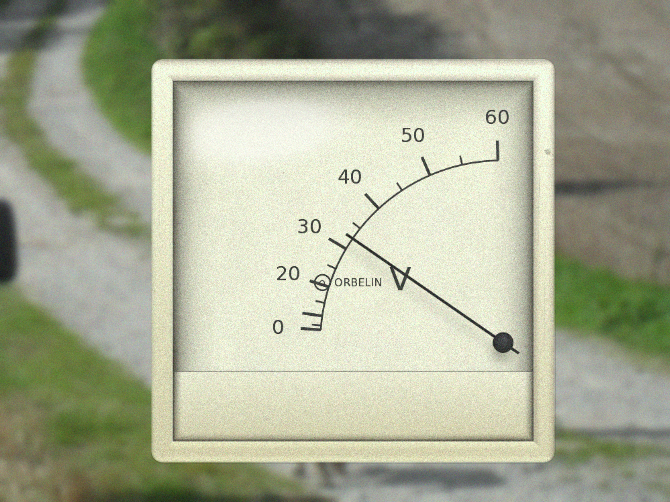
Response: 32.5 V
